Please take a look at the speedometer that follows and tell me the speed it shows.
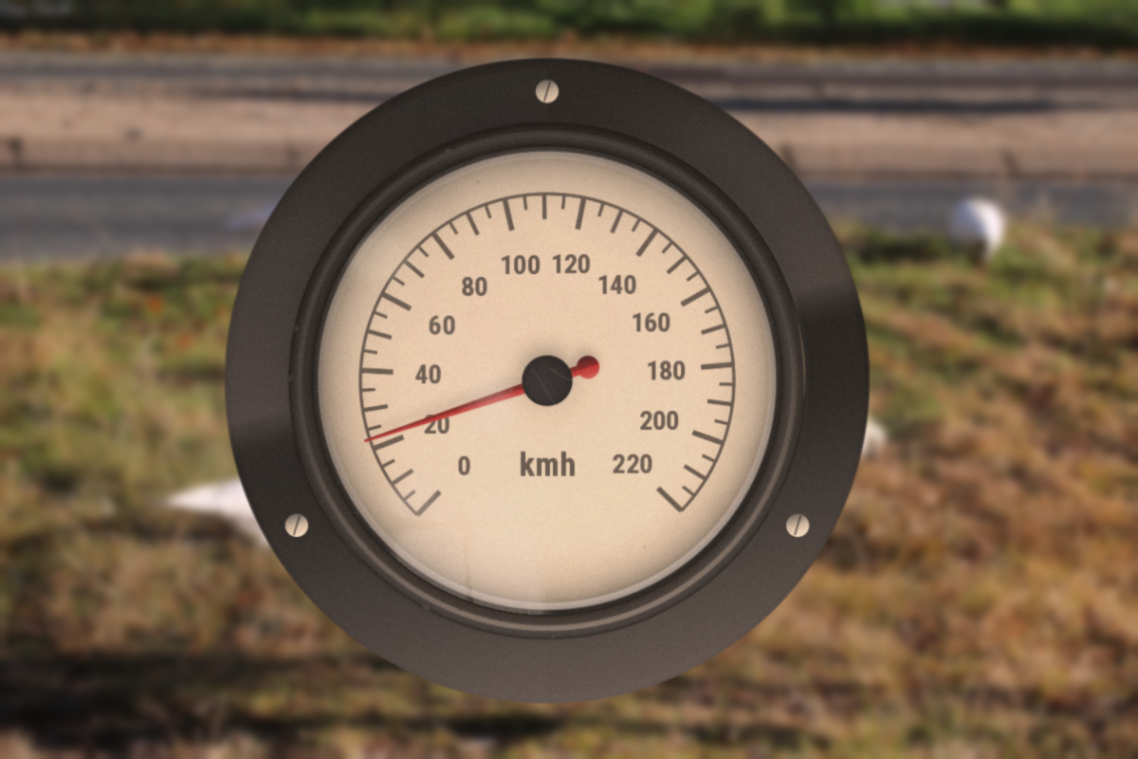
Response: 22.5 km/h
